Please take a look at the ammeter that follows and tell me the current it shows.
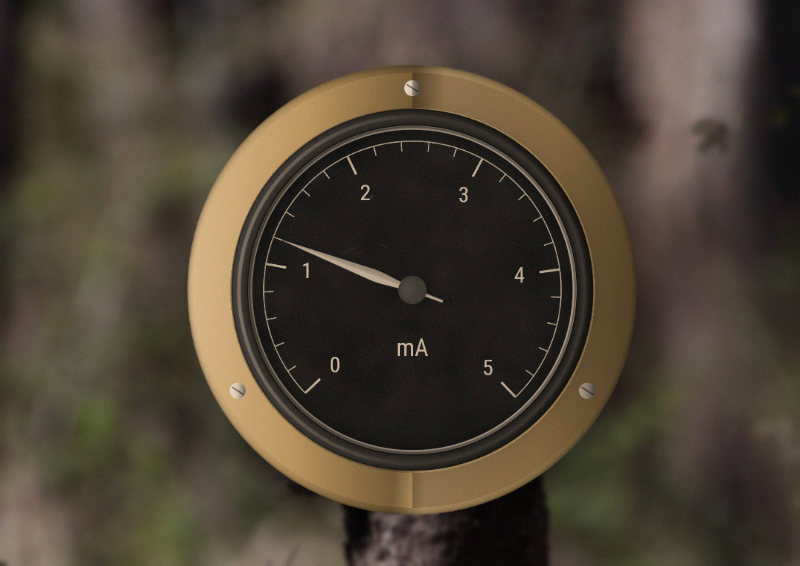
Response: 1.2 mA
